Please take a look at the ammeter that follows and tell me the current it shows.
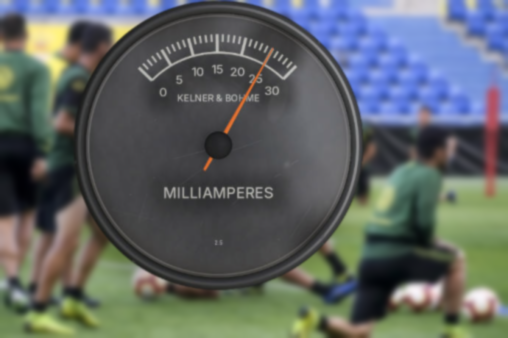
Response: 25 mA
